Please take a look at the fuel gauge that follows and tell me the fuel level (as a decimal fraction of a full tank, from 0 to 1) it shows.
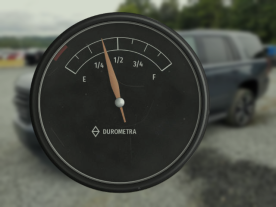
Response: 0.375
